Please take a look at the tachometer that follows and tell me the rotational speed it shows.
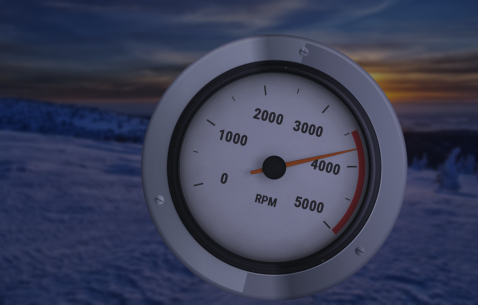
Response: 3750 rpm
